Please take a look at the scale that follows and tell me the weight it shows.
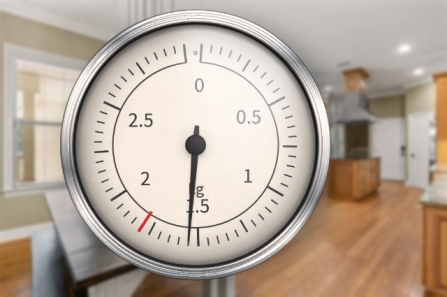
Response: 1.55 kg
